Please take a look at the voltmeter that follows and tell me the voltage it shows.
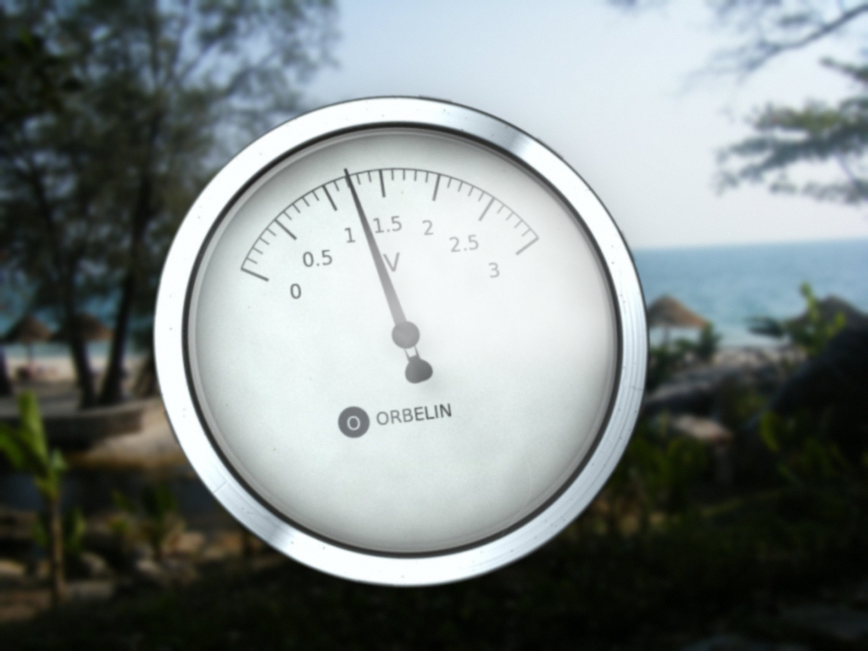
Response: 1.2 V
